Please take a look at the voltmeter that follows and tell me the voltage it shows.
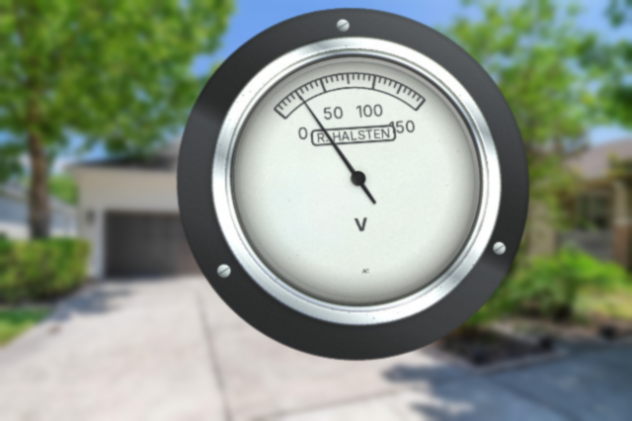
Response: 25 V
